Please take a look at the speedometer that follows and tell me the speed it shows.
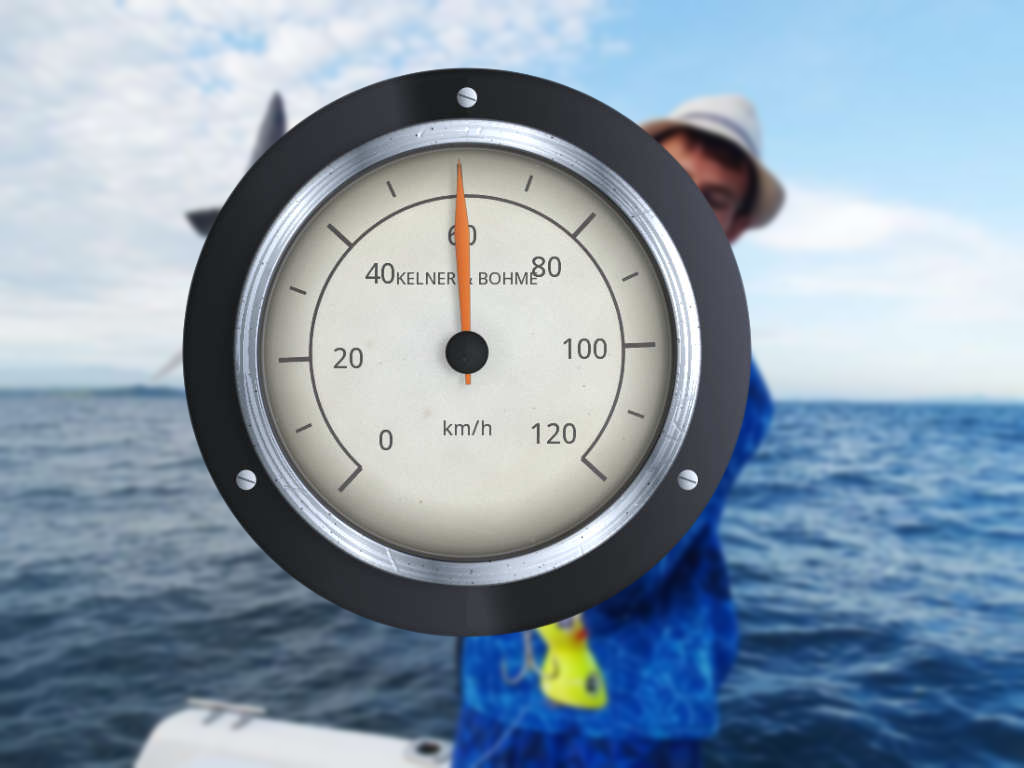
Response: 60 km/h
